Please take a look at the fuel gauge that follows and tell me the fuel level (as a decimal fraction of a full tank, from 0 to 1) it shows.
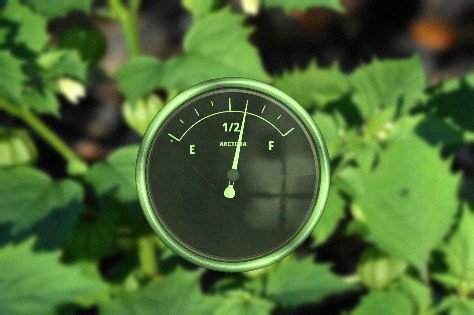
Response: 0.625
